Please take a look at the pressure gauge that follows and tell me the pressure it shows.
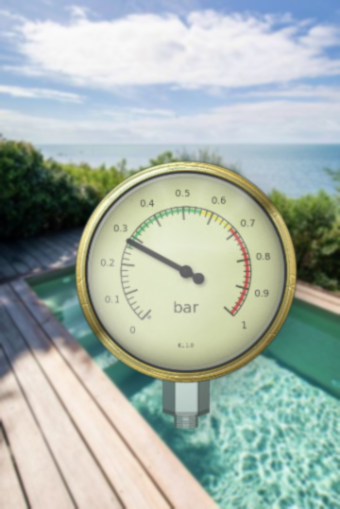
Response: 0.28 bar
